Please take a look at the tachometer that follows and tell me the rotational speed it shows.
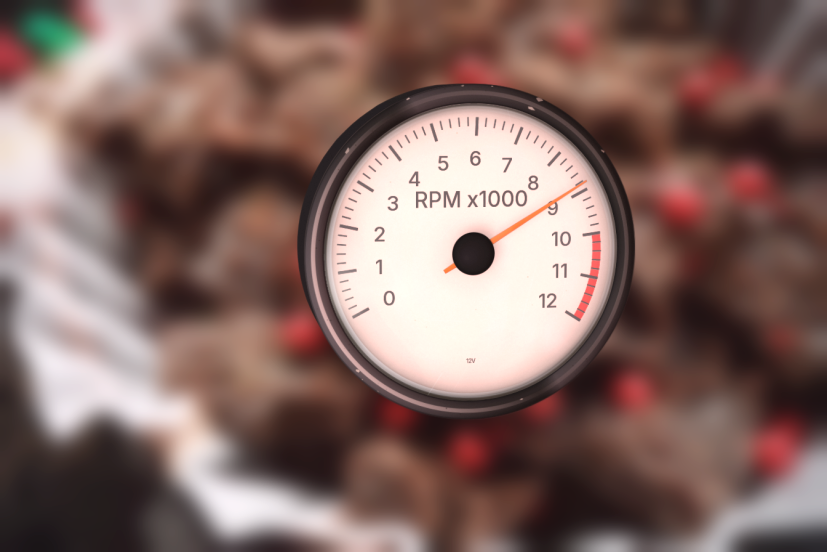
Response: 8800 rpm
